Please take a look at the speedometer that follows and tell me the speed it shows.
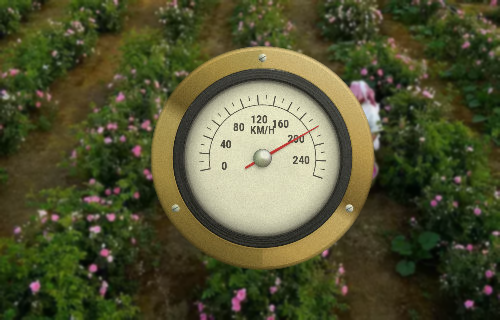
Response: 200 km/h
